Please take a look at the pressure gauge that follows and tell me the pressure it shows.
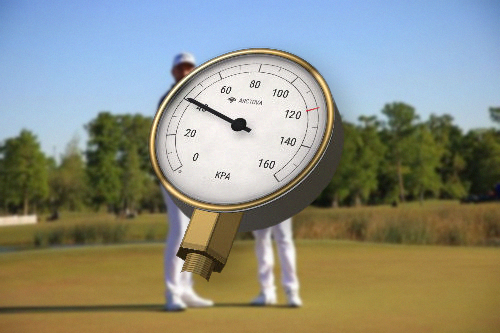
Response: 40 kPa
